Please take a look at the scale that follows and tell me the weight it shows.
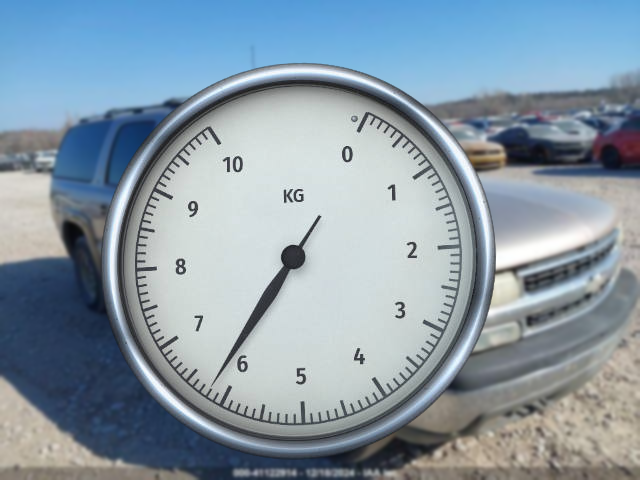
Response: 6.2 kg
